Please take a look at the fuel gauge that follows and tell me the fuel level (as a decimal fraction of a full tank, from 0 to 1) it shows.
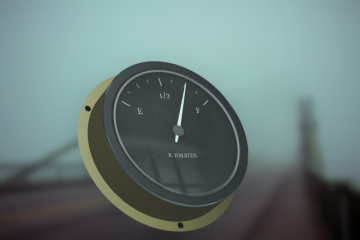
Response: 0.75
